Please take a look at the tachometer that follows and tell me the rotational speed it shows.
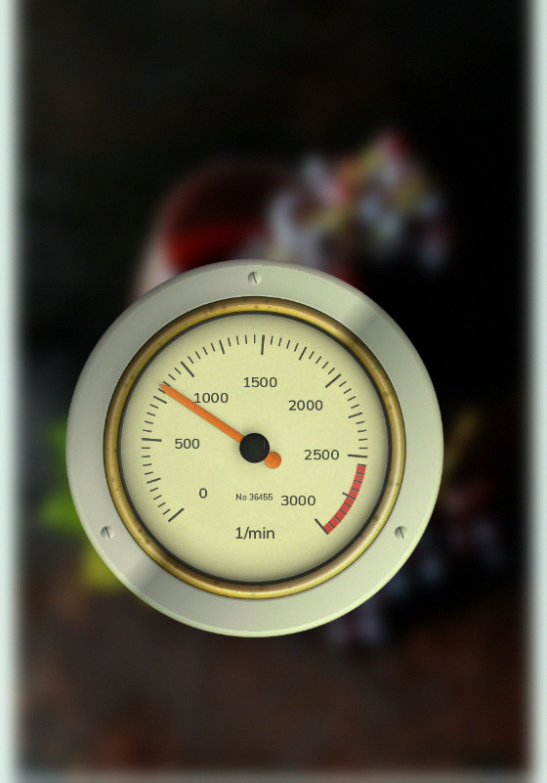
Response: 825 rpm
